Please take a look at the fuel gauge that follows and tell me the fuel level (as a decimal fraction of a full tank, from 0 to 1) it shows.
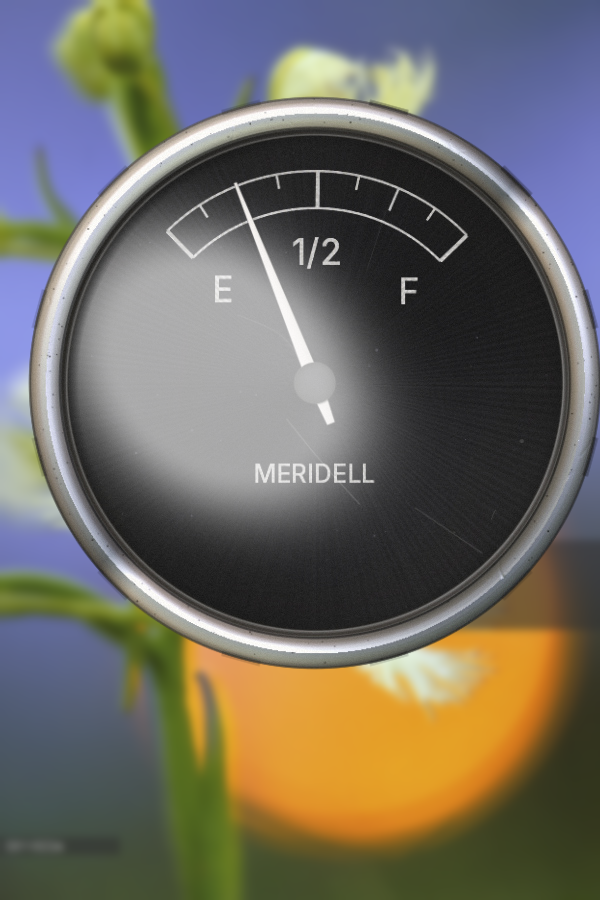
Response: 0.25
